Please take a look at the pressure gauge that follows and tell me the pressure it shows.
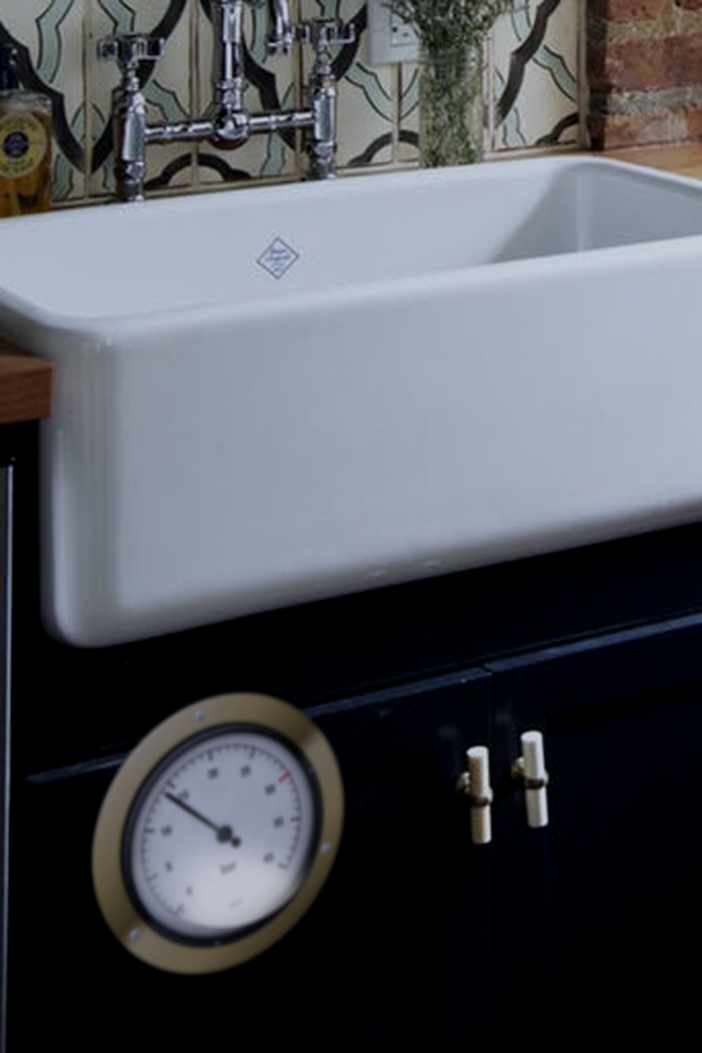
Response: 14 bar
